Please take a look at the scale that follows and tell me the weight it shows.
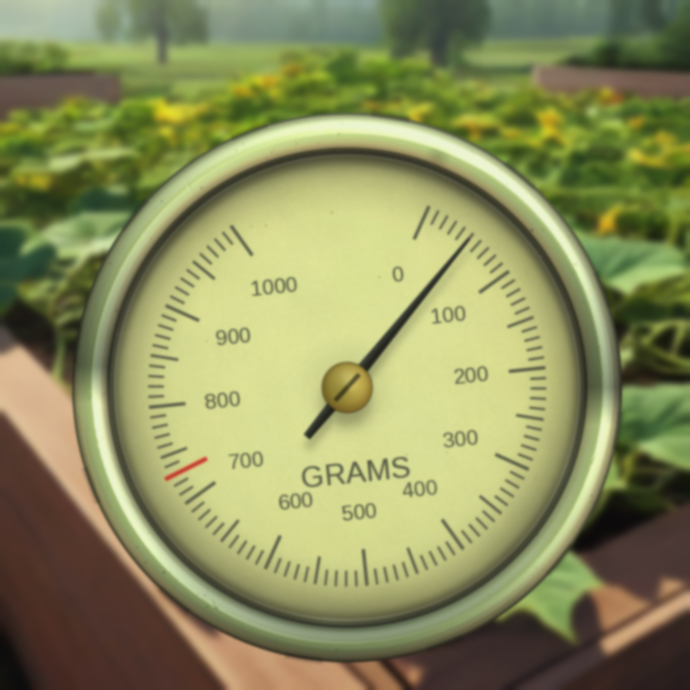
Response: 50 g
